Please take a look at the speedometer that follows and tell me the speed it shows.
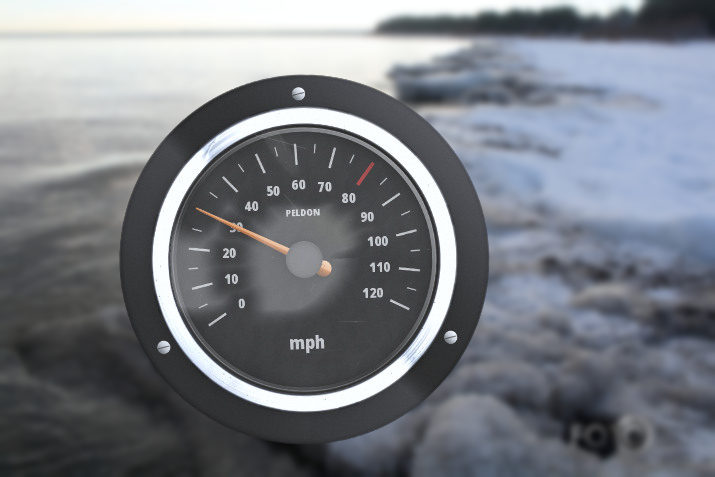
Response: 30 mph
